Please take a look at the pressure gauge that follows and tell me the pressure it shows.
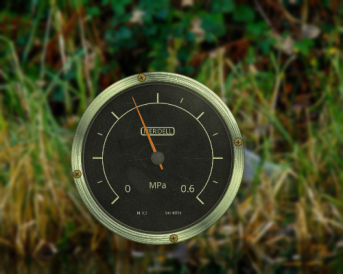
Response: 0.25 MPa
